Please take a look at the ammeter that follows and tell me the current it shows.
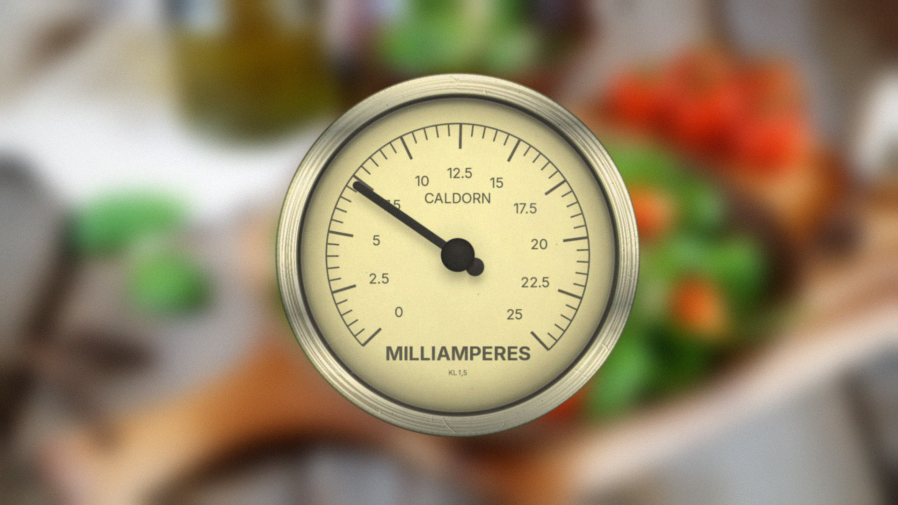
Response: 7.25 mA
